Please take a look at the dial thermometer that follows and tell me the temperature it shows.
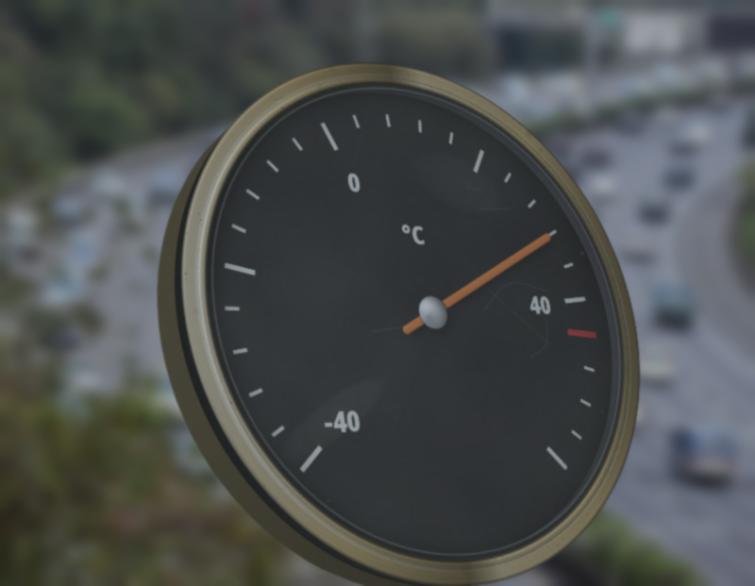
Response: 32 °C
